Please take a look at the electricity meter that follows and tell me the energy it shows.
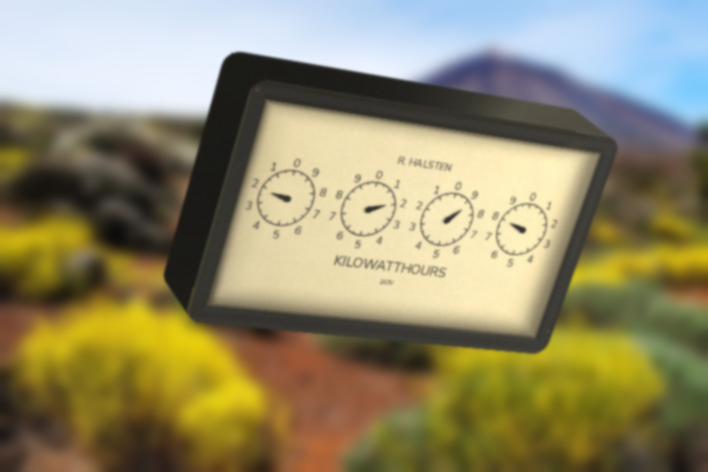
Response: 2188 kWh
